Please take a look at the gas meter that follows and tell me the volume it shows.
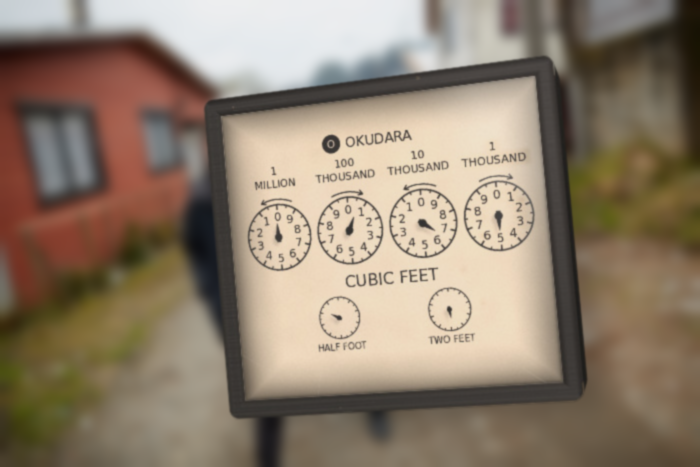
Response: 6500 ft³
